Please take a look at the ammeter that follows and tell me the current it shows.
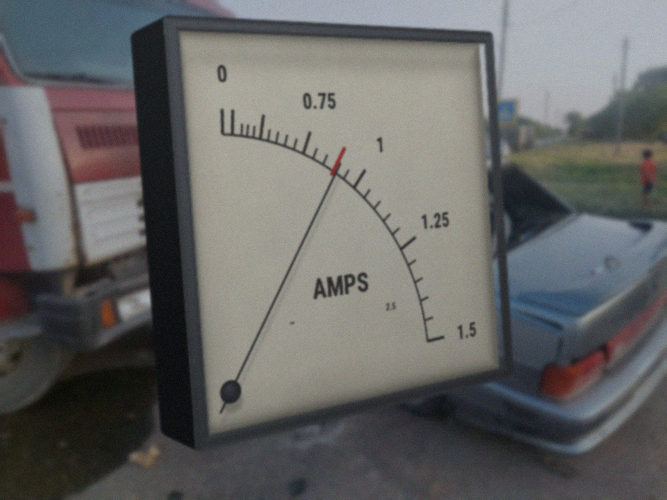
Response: 0.9 A
